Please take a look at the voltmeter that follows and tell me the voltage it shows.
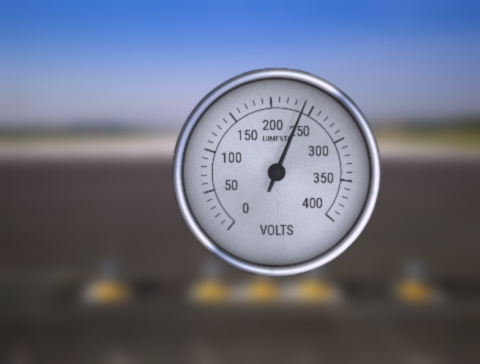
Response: 240 V
